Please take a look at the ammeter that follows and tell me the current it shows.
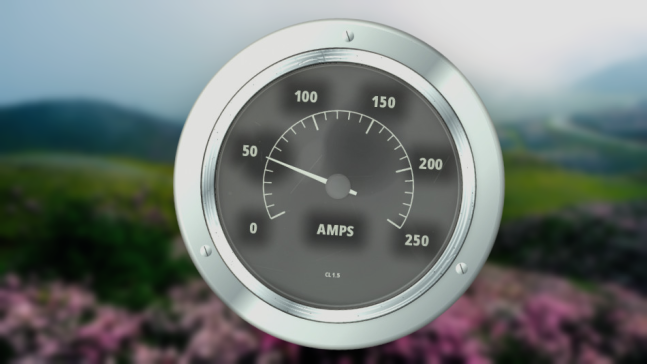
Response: 50 A
